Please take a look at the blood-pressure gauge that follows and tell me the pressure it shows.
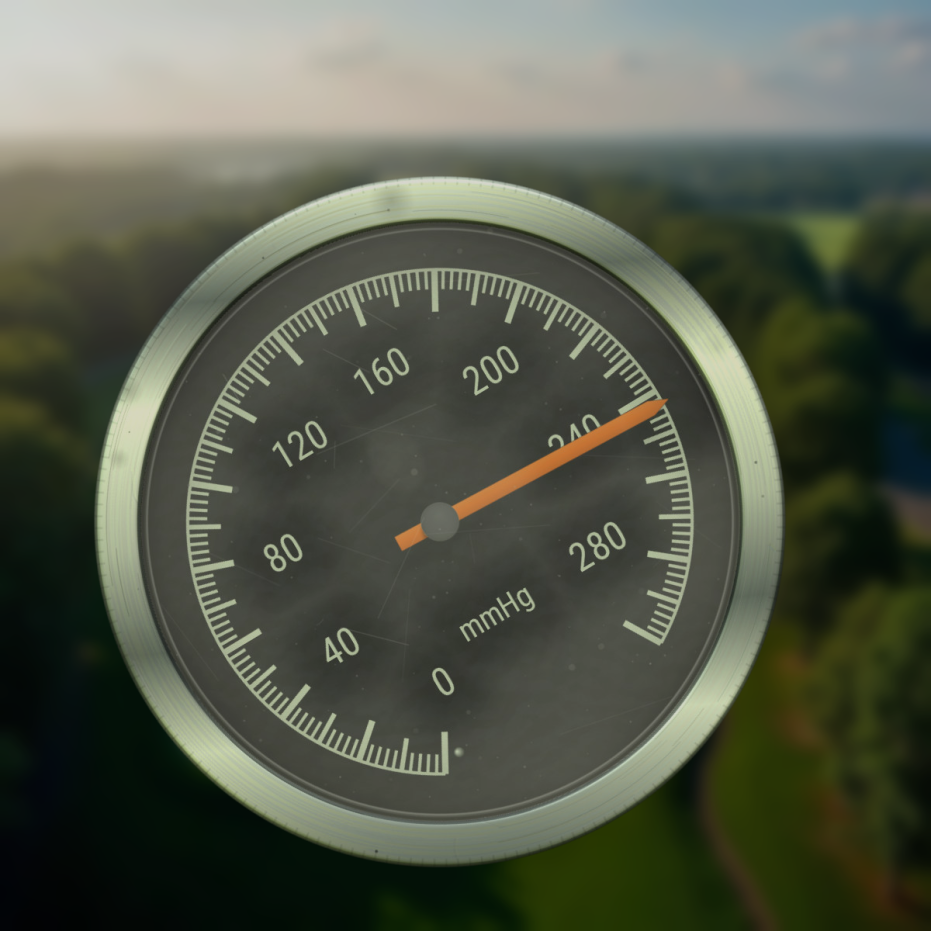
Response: 243 mmHg
